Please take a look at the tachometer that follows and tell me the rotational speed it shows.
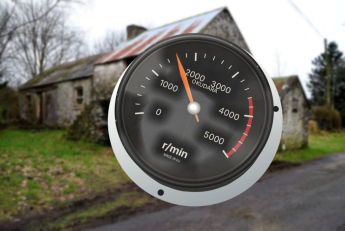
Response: 1600 rpm
